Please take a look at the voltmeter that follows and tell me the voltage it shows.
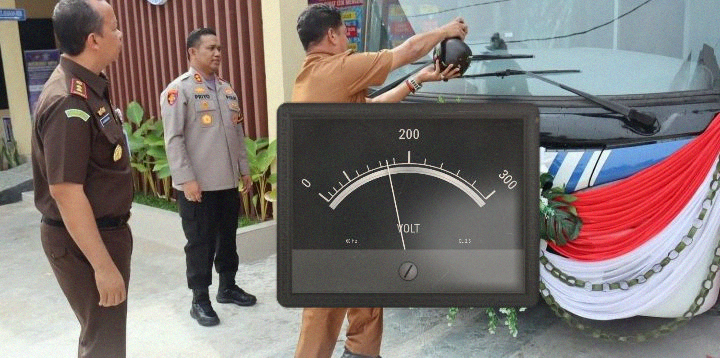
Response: 170 V
